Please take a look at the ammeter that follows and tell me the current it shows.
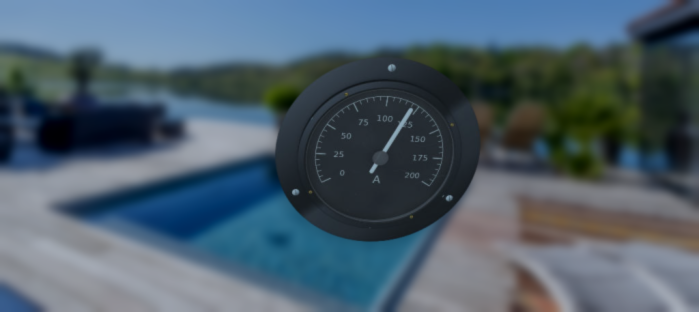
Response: 120 A
